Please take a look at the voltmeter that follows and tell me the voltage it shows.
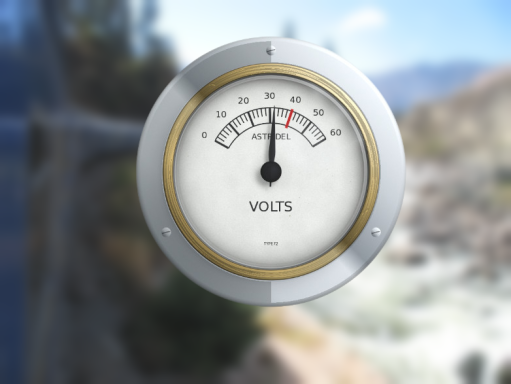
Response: 32 V
